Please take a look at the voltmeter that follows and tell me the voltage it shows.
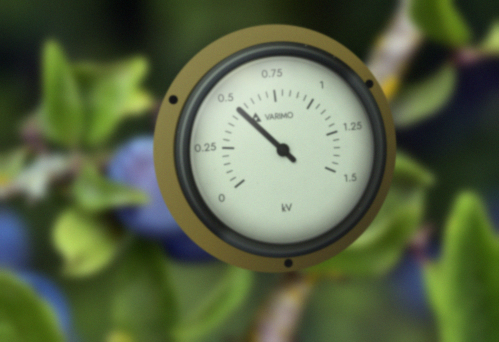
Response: 0.5 kV
